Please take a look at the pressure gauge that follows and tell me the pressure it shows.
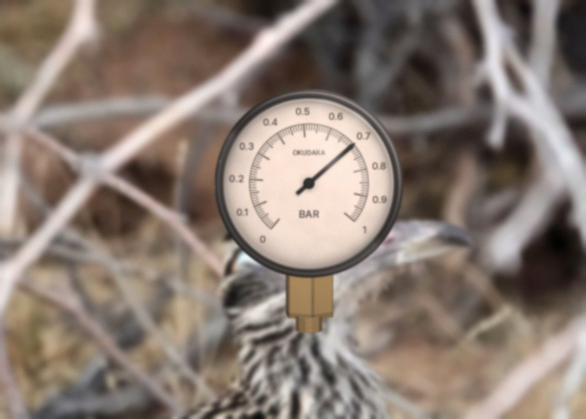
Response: 0.7 bar
